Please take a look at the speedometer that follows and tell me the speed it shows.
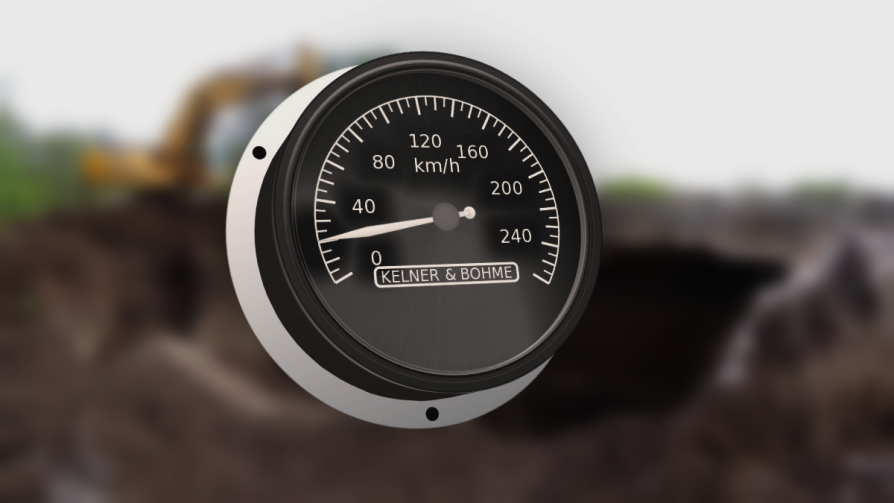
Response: 20 km/h
